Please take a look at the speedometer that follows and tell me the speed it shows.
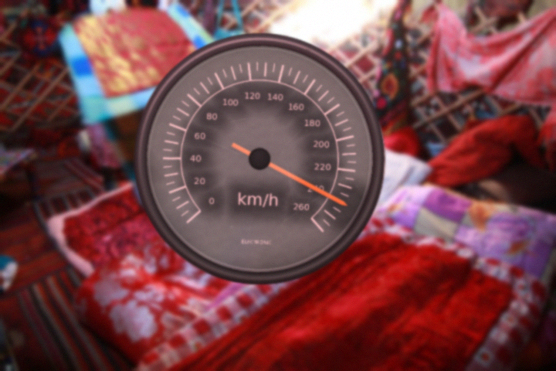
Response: 240 km/h
